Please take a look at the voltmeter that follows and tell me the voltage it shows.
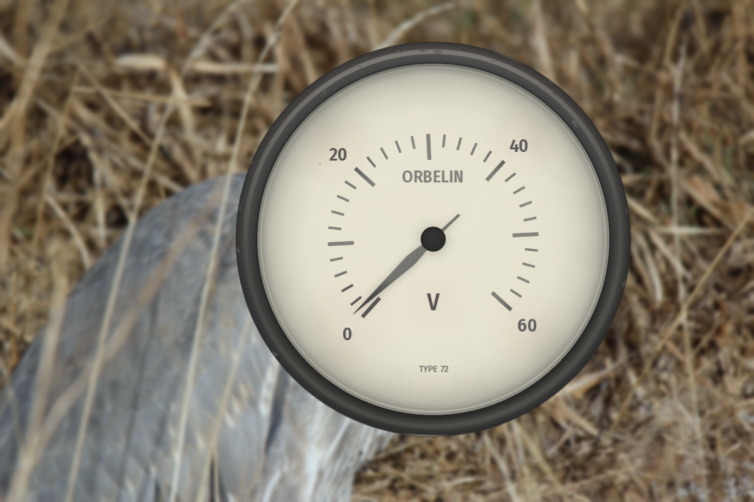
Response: 1 V
